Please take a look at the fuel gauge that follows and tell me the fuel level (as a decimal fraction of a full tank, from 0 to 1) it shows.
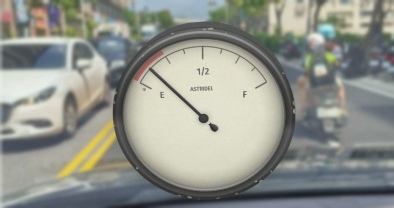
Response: 0.125
